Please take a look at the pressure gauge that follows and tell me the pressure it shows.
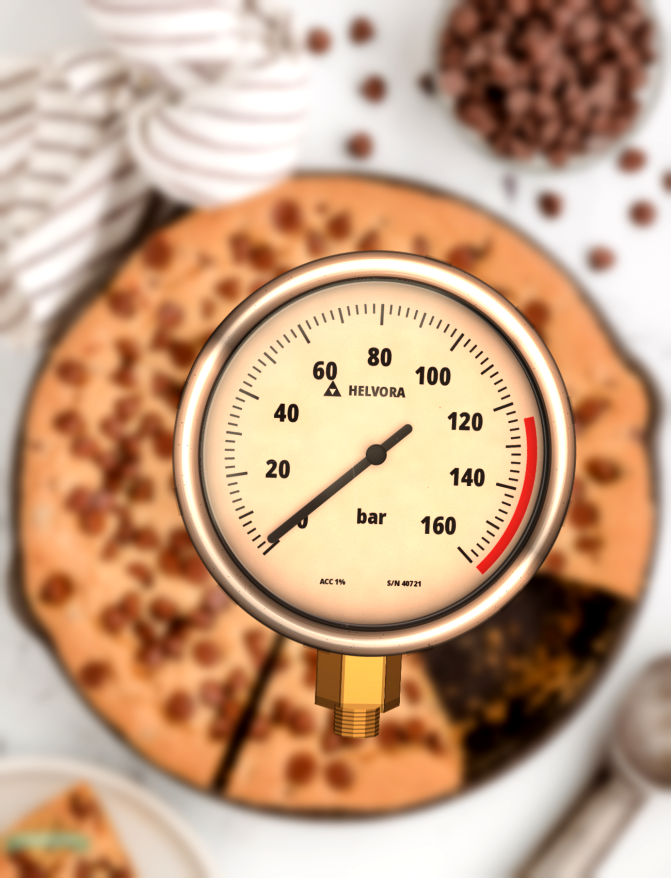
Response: 2 bar
